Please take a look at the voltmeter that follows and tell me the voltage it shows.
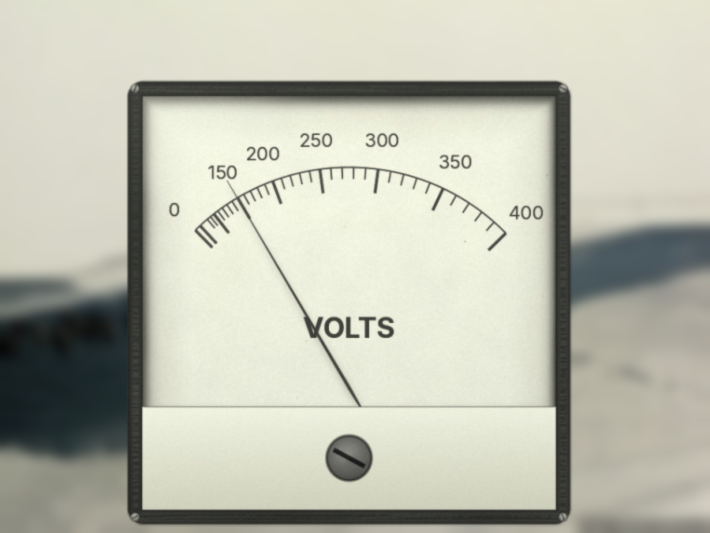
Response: 150 V
